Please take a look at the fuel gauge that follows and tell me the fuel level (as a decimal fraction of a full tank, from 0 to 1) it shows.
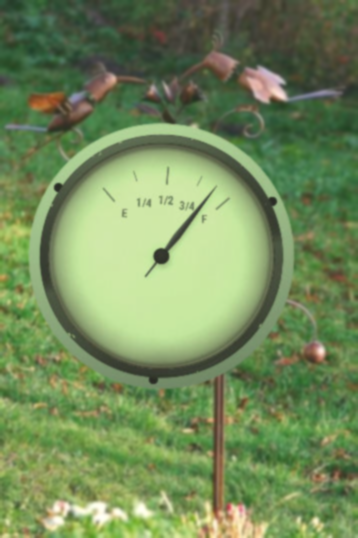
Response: 0.875
